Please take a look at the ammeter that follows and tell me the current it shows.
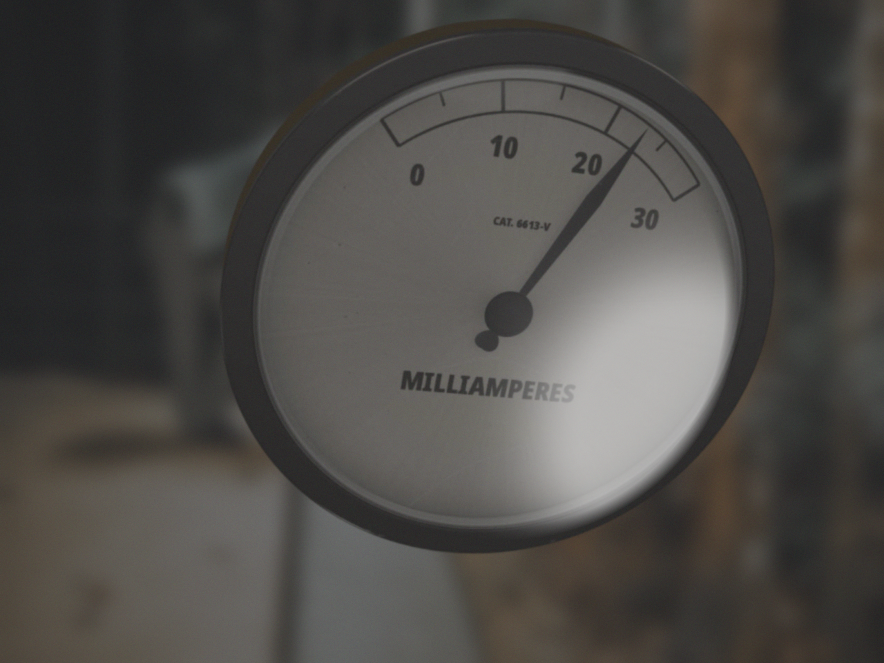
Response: 22.5 mA
